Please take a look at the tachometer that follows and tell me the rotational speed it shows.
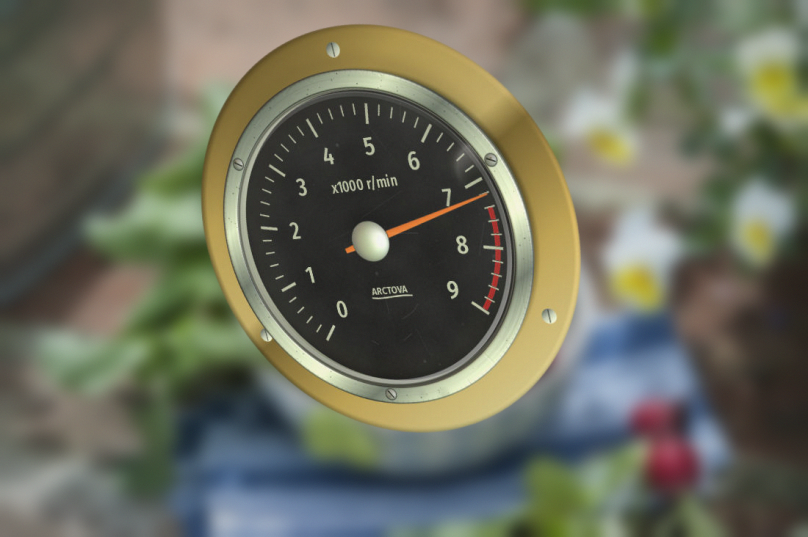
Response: 7200 rpm
